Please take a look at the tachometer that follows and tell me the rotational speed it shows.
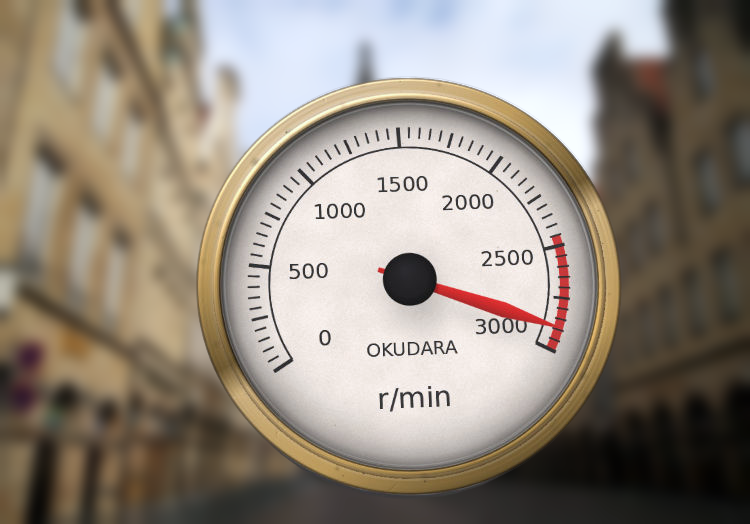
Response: 2900 rpm
